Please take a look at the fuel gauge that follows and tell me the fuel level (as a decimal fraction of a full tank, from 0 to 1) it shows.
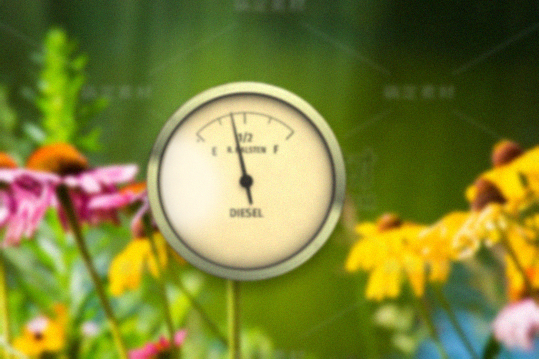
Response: 0.375
